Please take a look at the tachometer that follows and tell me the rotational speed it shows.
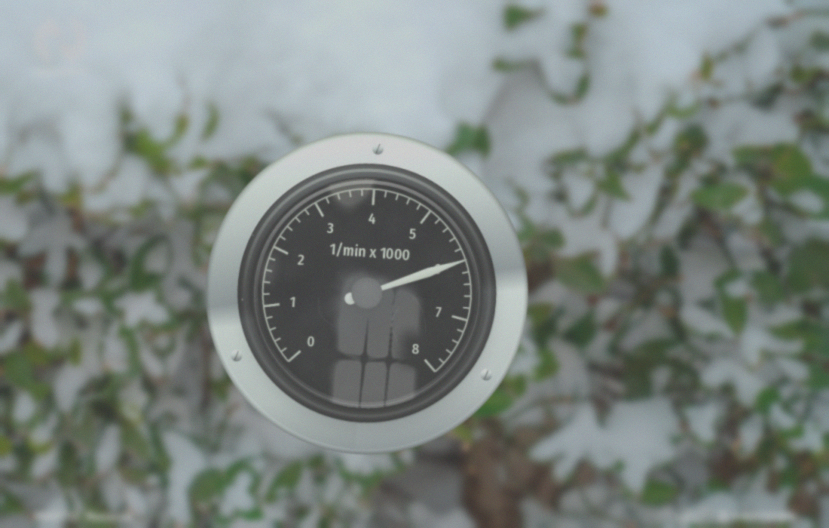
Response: 6000 rpm
